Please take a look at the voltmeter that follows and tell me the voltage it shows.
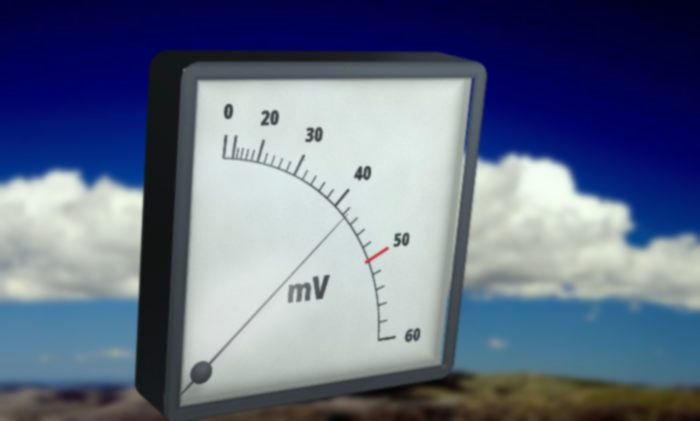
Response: 42 mV
